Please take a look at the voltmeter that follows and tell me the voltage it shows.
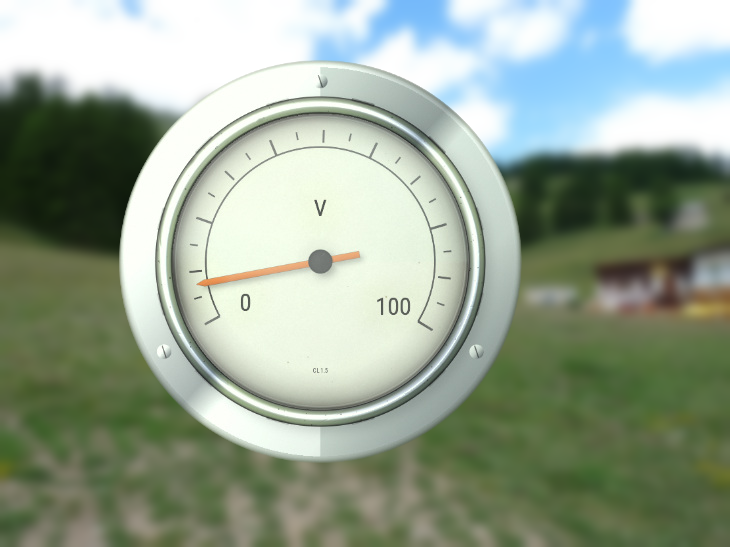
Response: 7.5 V
